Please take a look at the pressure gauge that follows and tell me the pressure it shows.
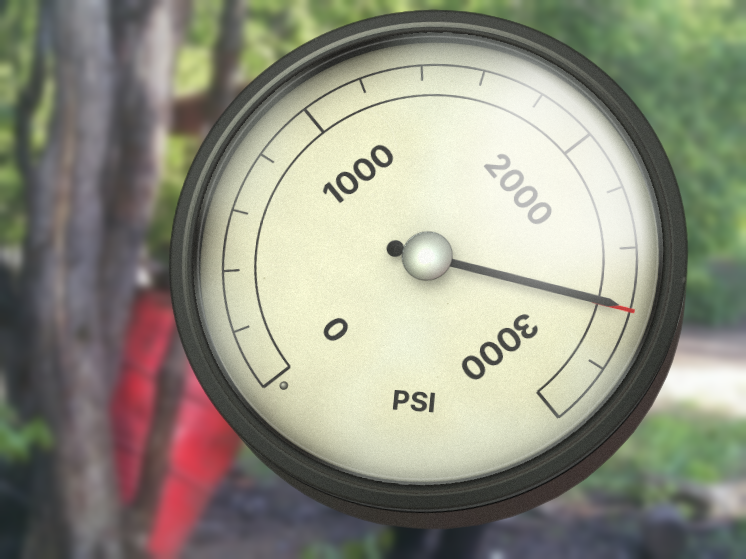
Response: 2600 psi
